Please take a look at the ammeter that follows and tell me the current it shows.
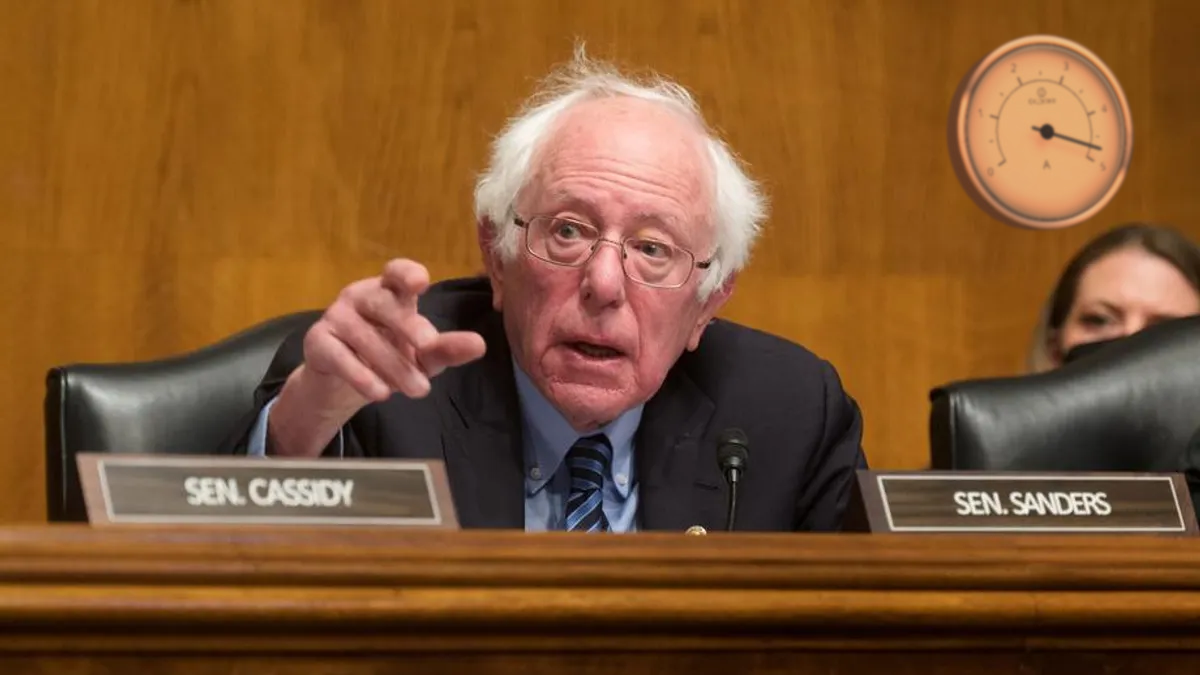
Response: 4.75 A
